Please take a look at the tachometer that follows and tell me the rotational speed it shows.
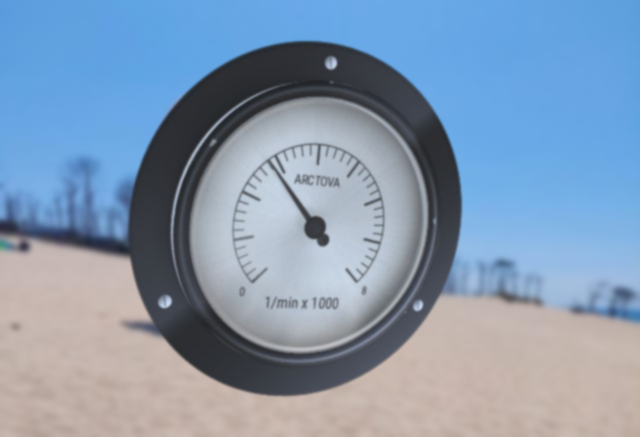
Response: 2800 rpm
